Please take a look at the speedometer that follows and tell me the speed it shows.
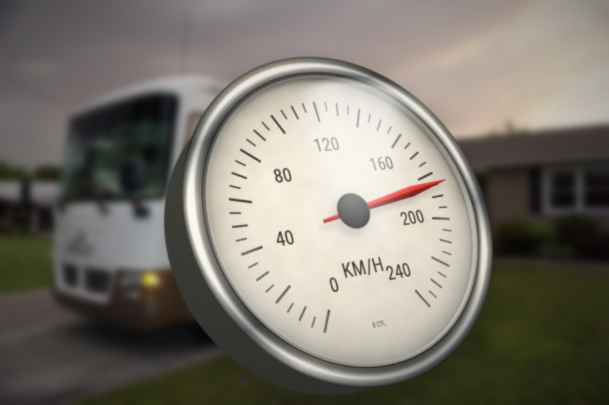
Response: 185 km/h
